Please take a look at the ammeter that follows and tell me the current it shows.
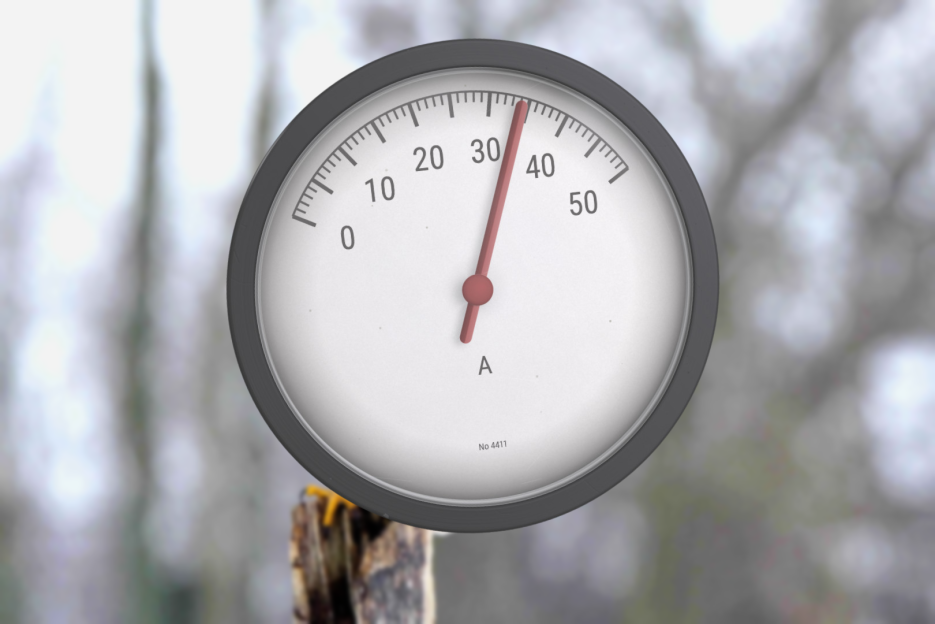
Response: 34 A
